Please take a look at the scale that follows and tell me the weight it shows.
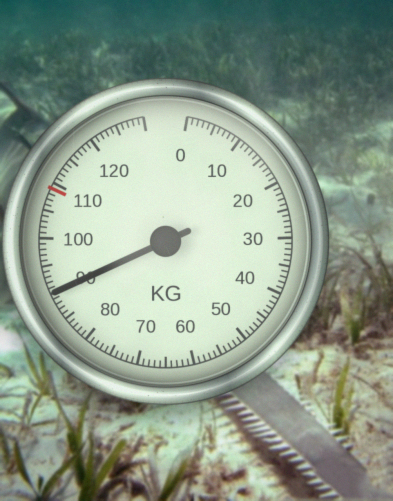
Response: 90 kg
